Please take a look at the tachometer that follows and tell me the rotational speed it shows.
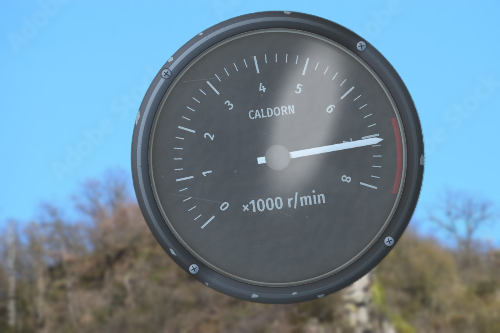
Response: 7100 rpm
